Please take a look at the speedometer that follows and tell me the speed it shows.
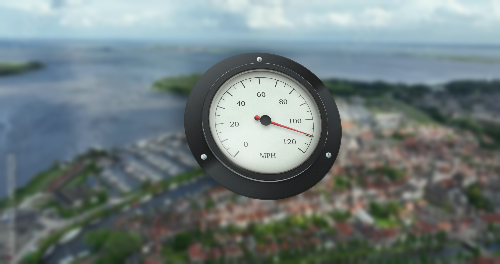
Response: 110 mph
